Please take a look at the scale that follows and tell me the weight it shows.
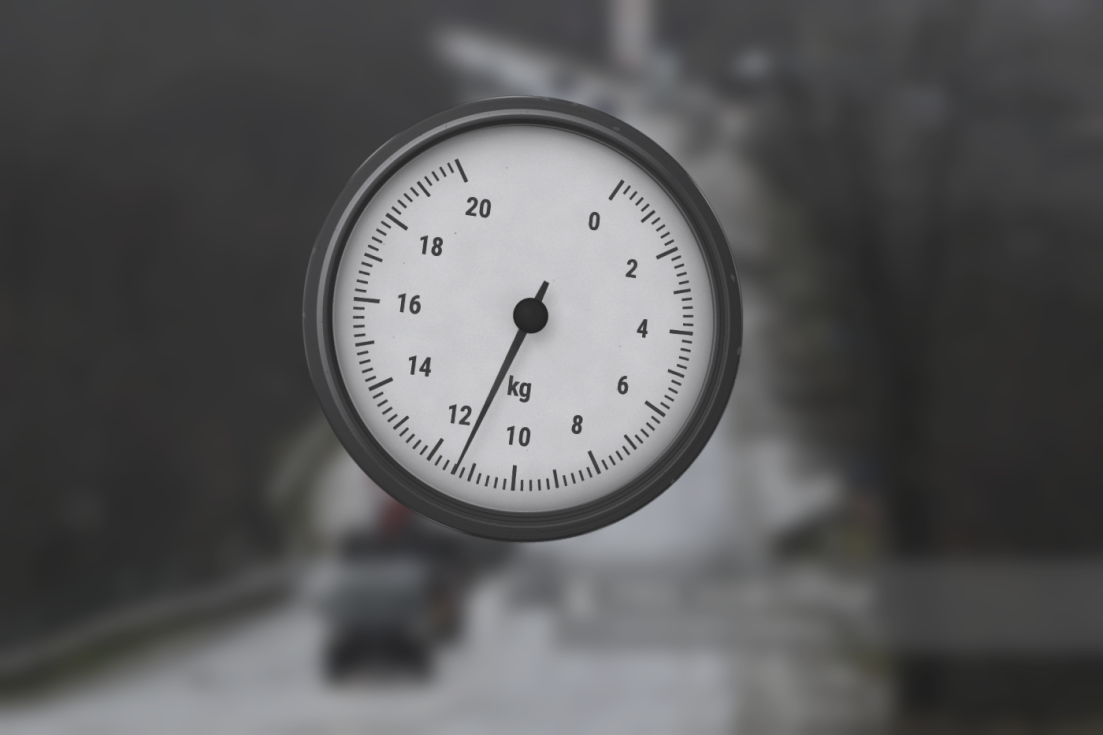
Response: 11.4 kg
